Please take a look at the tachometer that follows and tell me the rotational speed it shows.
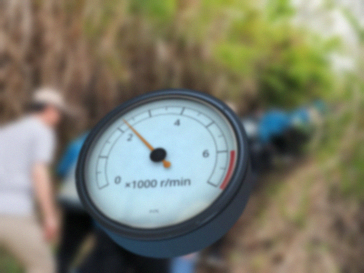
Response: 2250 rpm
